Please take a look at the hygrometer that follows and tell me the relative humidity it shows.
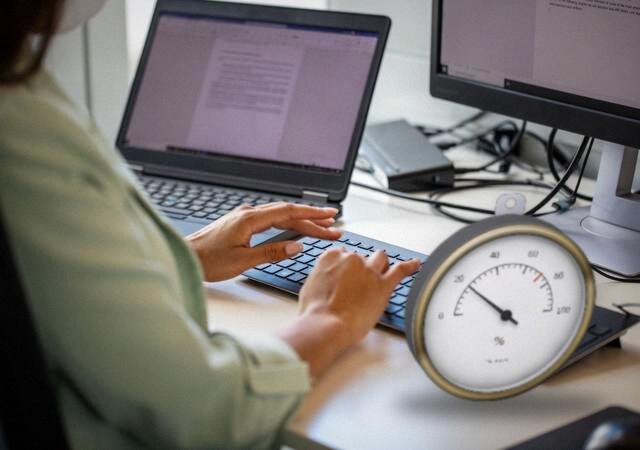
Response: 20 %
